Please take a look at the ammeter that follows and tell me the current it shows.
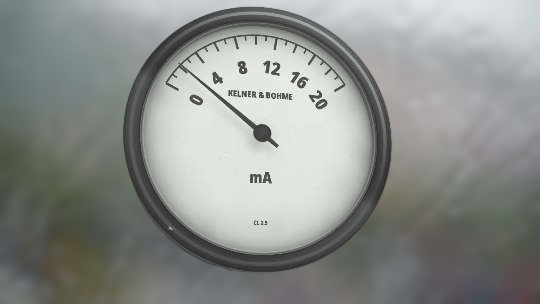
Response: 2 mA
